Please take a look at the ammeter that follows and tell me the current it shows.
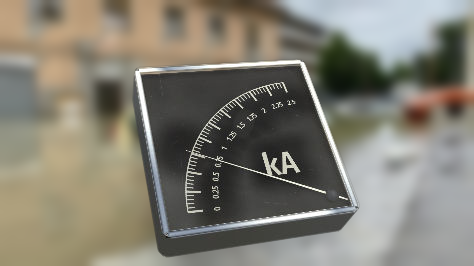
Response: 0.75 kA
